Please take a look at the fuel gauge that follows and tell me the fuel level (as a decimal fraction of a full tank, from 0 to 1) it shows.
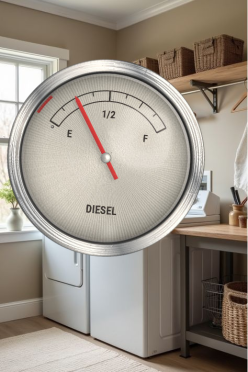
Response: 0.25
